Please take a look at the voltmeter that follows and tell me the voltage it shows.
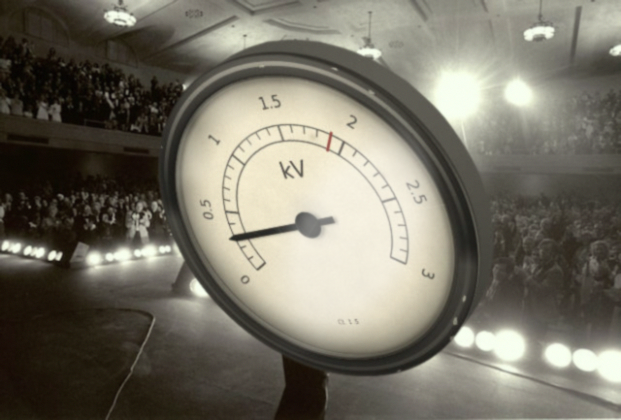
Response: 0.3 kV
